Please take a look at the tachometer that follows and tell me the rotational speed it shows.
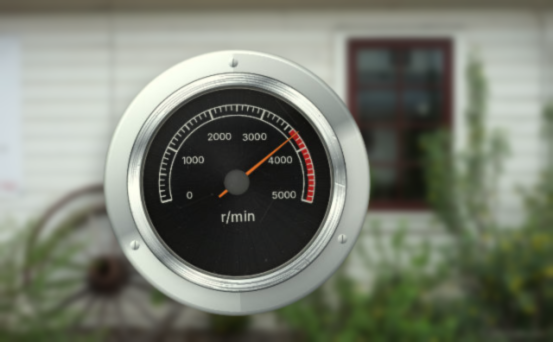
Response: 3700 rpm
